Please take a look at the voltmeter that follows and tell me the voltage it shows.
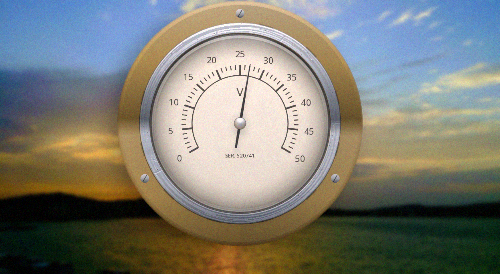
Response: 27 V
